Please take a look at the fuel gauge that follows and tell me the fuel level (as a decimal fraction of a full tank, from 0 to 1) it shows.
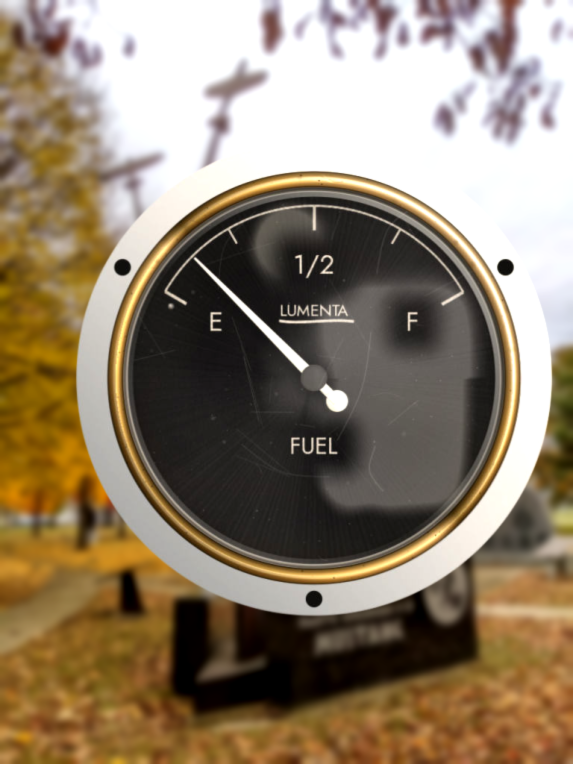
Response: 0.125
